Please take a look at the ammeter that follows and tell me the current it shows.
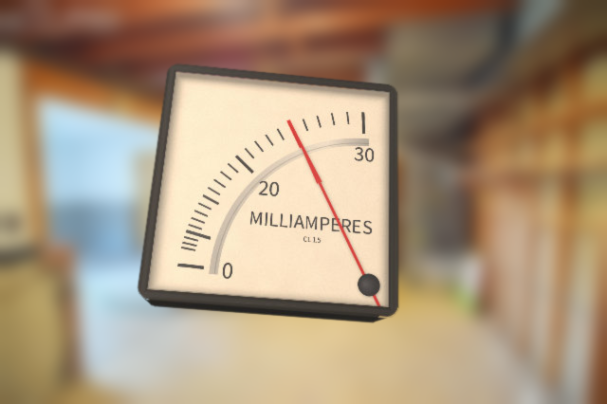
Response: 25 mA
